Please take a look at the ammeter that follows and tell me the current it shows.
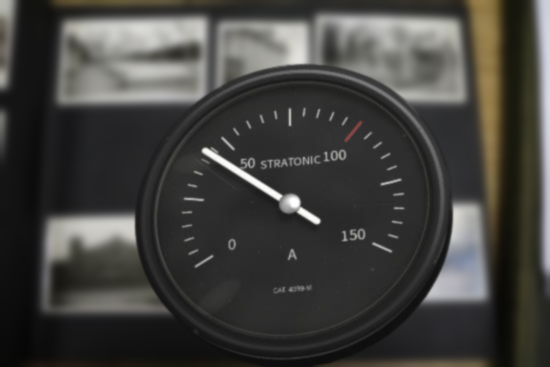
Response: 42.5 A
